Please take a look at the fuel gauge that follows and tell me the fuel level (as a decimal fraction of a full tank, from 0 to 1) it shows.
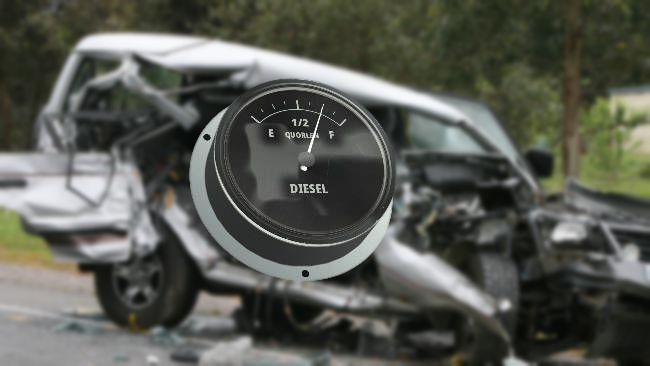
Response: 0.75
